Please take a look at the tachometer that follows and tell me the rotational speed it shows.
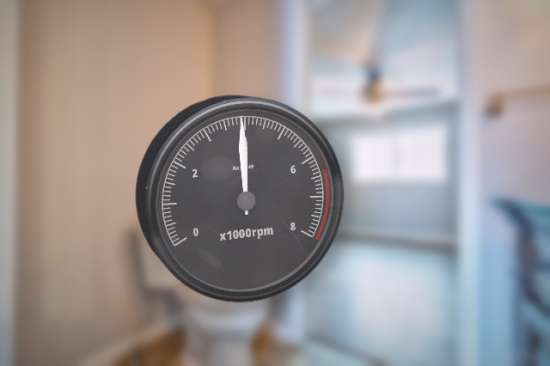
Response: 3900 rpm
